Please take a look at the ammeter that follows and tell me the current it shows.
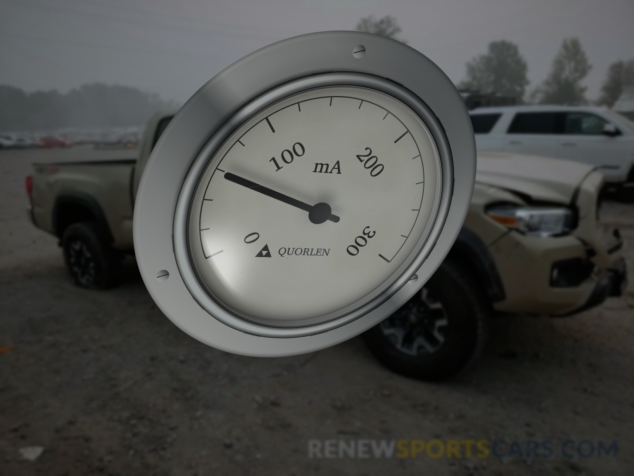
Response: 60 mA
